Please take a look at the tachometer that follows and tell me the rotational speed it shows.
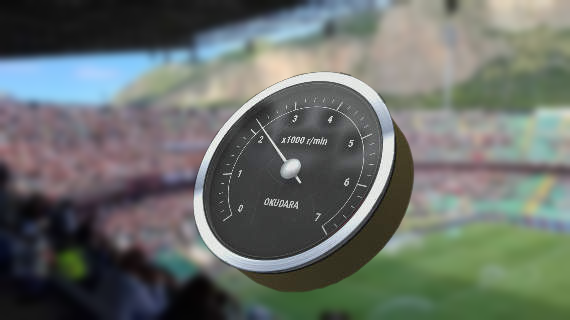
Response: 2200 rpm
